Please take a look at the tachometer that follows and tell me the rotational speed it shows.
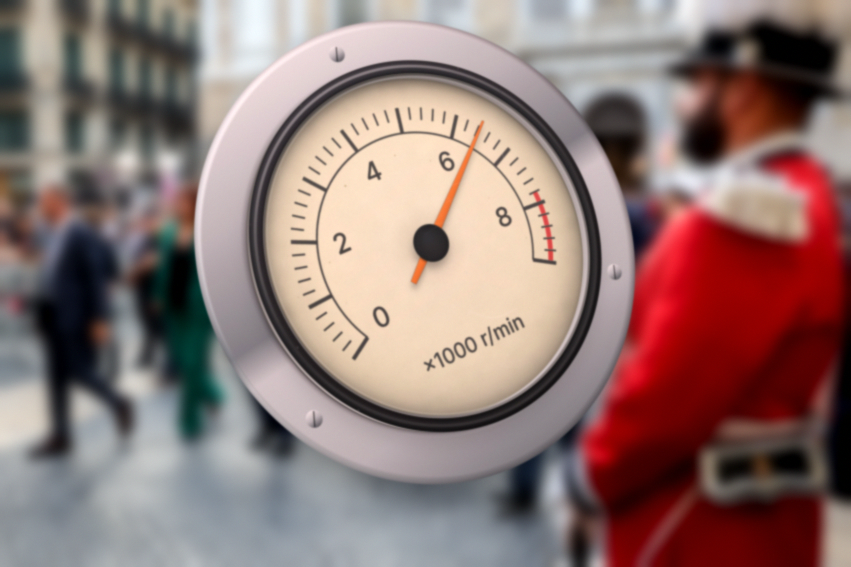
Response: 6400 rpm
